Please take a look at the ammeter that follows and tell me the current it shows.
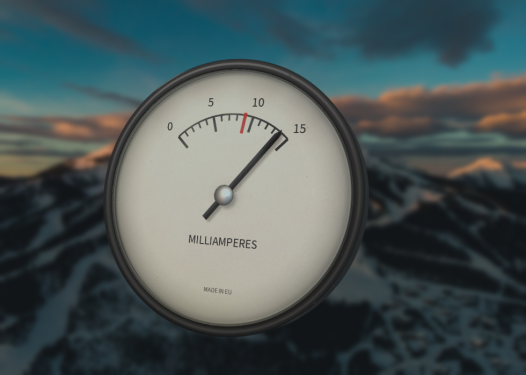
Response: 14 mA
